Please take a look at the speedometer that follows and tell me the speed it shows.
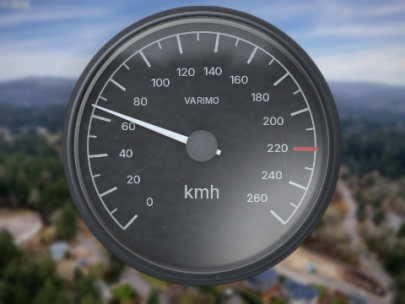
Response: 65 km/h
